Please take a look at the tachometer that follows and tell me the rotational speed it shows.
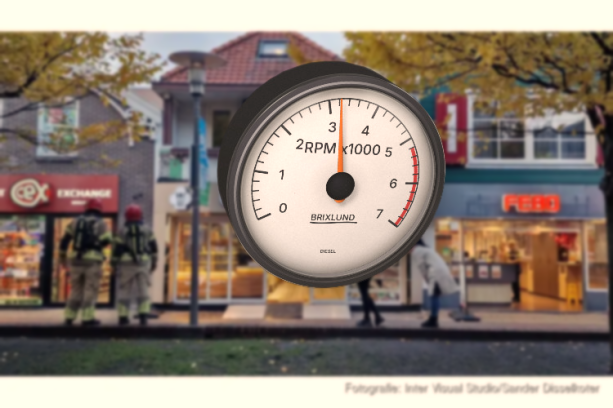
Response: 3200 rpm
